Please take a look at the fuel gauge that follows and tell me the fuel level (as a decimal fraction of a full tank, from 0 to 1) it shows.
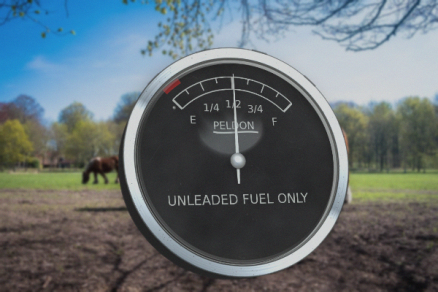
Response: 0.5
